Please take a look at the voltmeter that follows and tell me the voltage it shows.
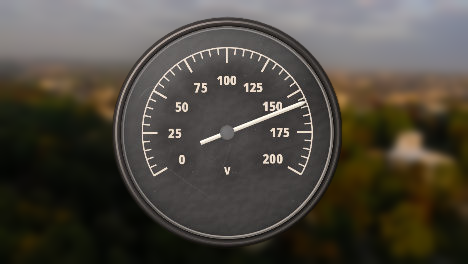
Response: 157.5 V
